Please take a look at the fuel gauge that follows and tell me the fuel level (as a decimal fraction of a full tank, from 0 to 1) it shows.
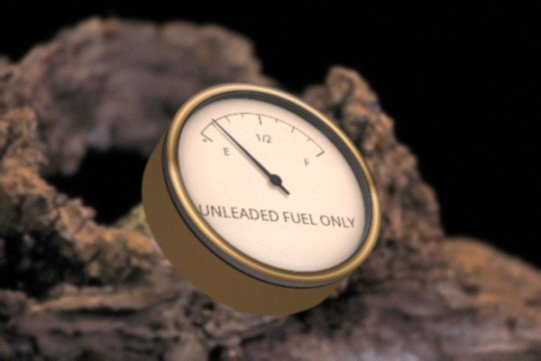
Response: 0.125
